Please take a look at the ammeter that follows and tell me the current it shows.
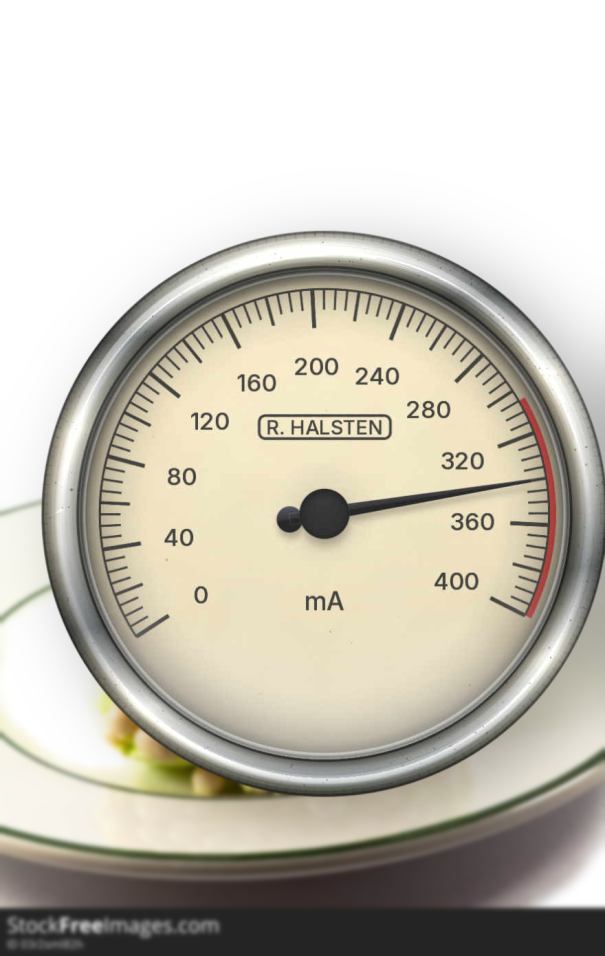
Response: 340 mA
